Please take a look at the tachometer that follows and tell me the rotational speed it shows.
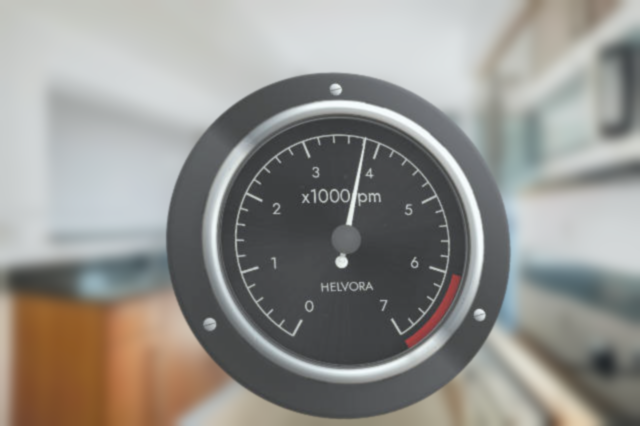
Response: 3800 rpm
